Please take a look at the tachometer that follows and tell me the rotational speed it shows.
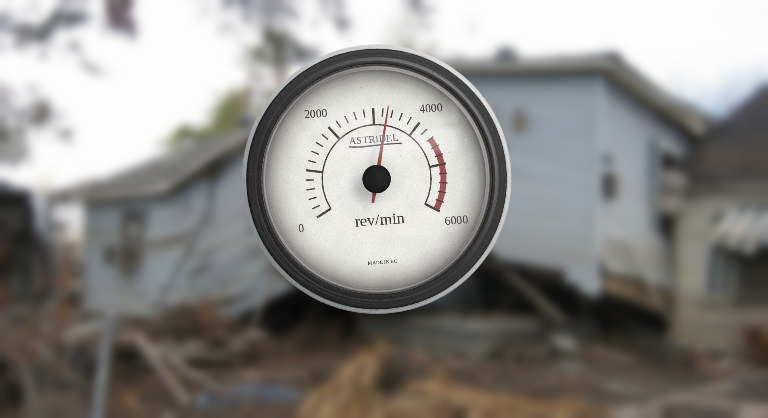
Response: 3300 rpm
